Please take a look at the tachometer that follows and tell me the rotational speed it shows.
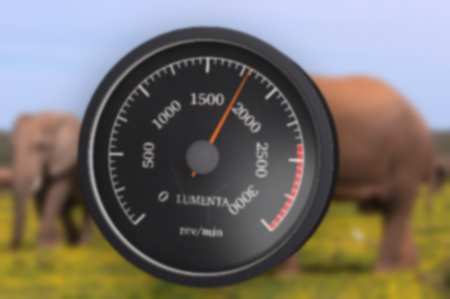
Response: 1800 rpm
